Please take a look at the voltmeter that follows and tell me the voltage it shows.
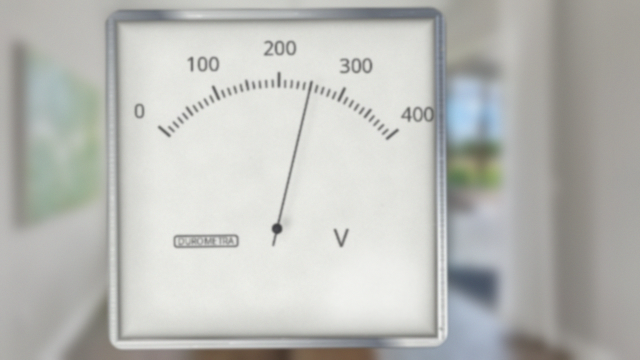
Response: 250 V
